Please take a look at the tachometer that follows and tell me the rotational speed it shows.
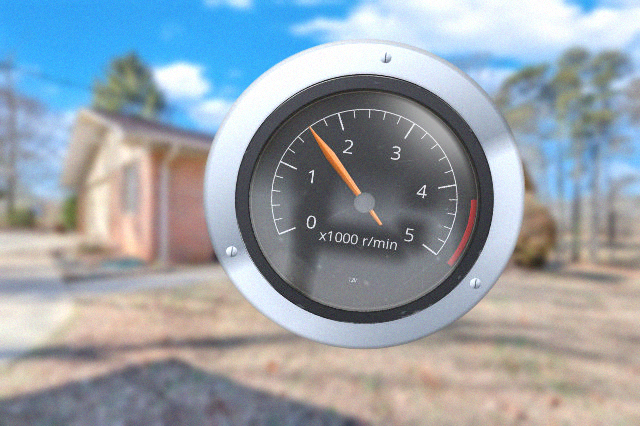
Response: 1600 rpm
